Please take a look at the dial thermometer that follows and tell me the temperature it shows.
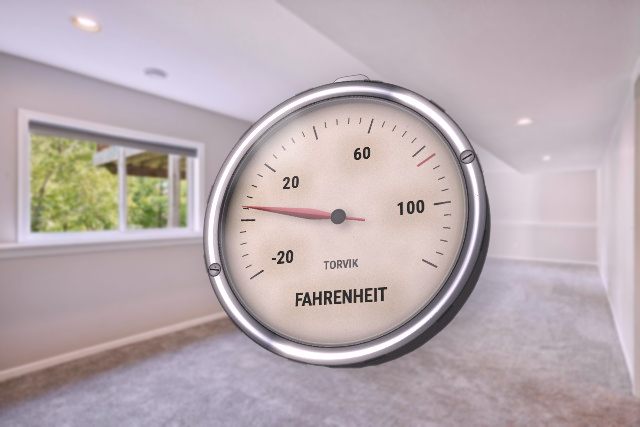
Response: 4 °F
